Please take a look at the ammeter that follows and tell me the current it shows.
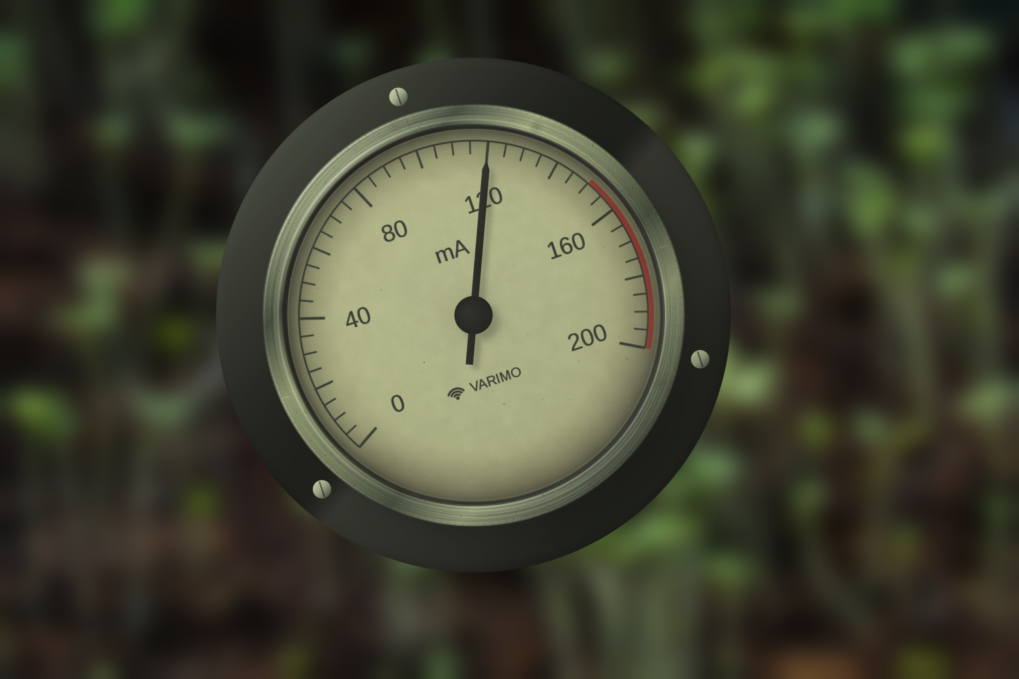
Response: 120 mA
